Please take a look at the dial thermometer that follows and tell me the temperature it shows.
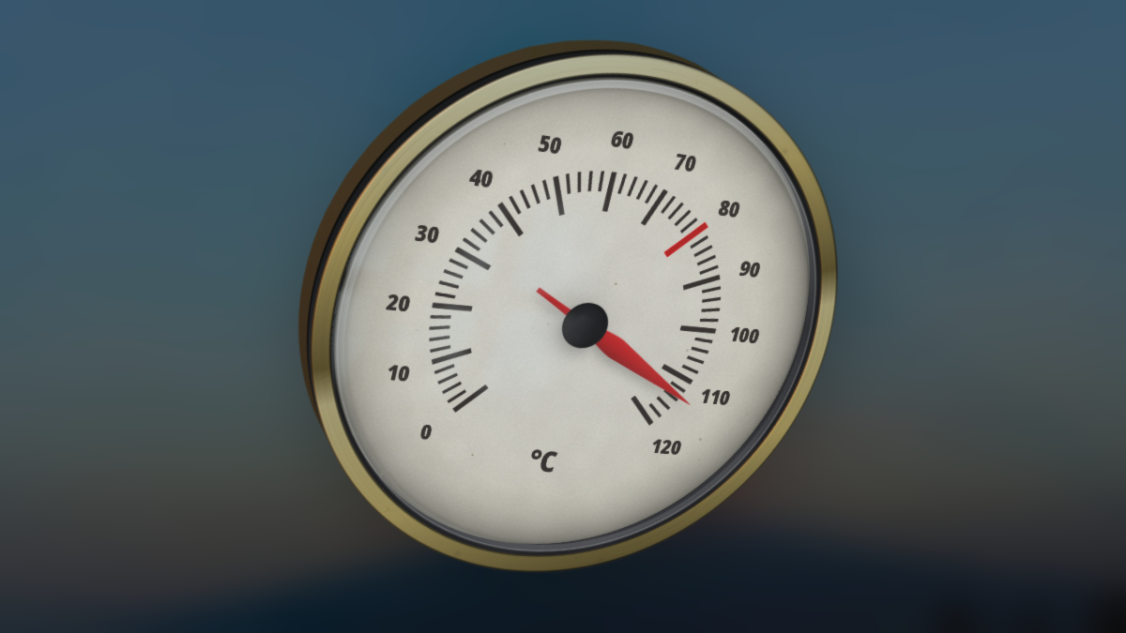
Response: 113 °C
